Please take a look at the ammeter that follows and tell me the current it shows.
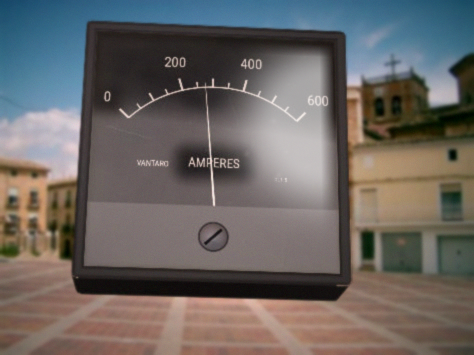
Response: 275 A
